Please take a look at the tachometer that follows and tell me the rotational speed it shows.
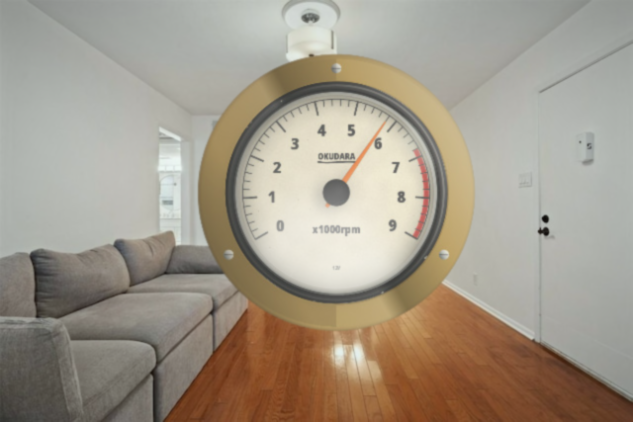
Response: 5800 rpm
